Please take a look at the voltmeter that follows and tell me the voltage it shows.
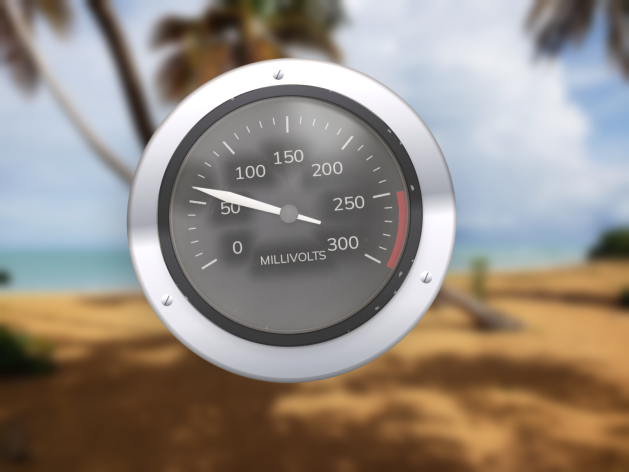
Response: 60 mV
